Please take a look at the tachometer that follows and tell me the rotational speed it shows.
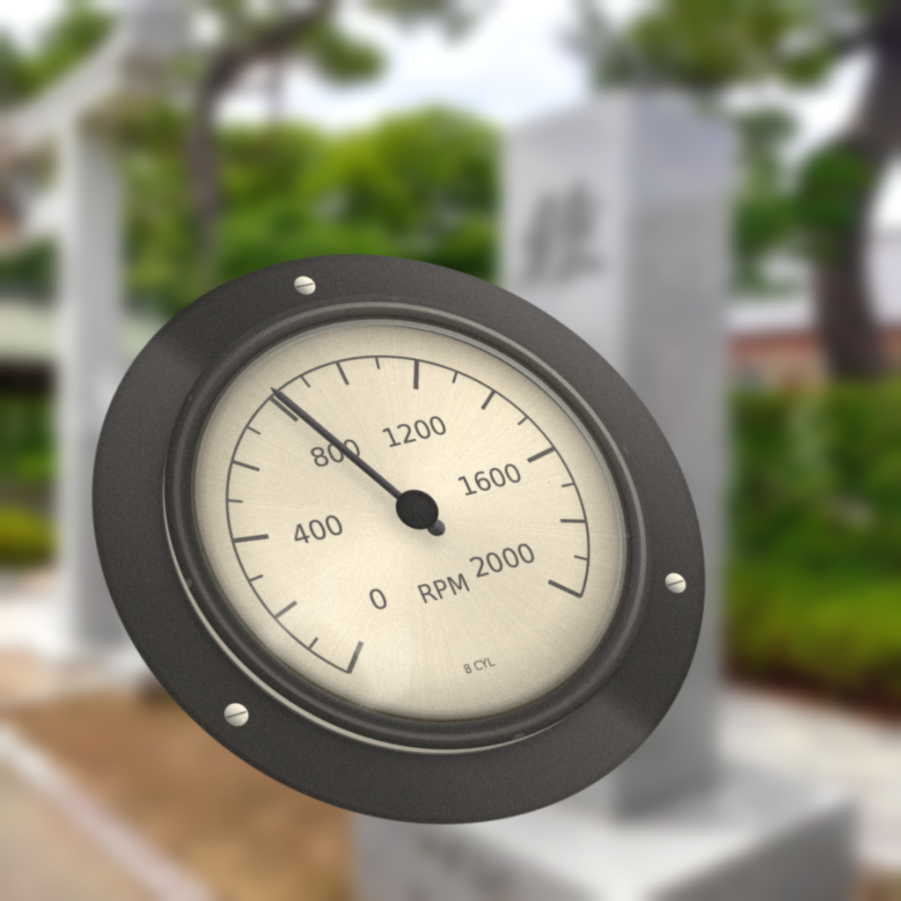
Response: 800 rpm
